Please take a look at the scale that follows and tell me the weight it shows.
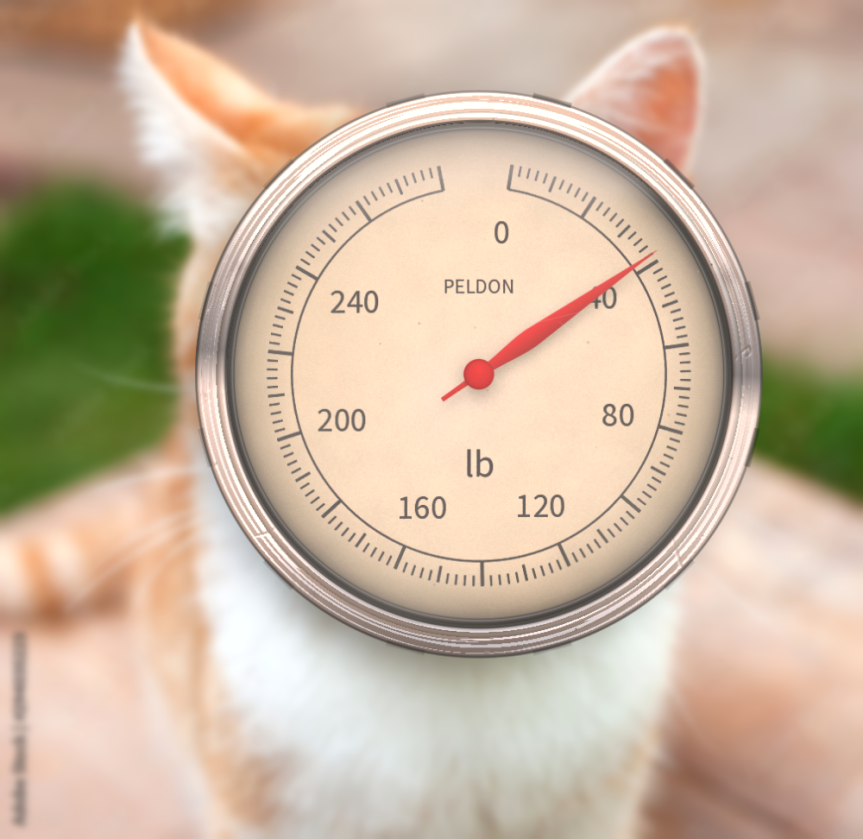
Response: 38 lb
